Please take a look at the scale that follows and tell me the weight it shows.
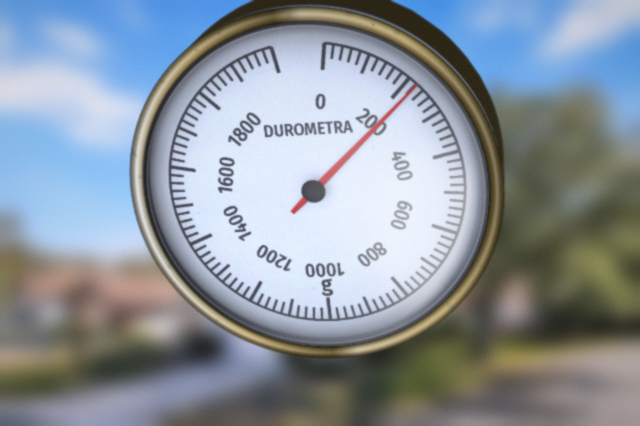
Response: 220 g
